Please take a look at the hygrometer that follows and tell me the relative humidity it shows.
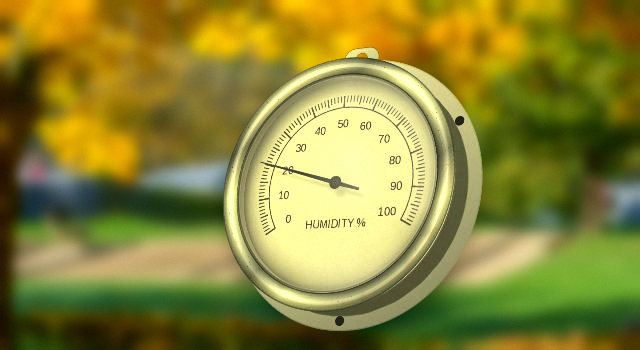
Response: 20 %
